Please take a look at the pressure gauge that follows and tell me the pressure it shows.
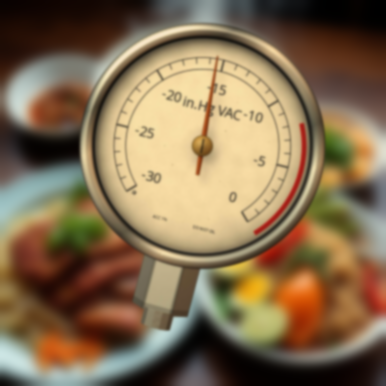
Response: -15.5 inHg
